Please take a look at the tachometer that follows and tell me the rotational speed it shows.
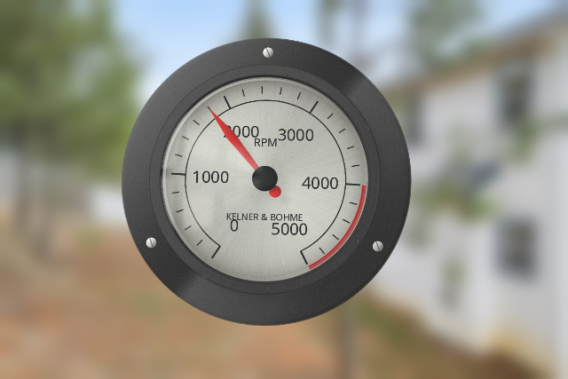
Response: 1800 rpm
